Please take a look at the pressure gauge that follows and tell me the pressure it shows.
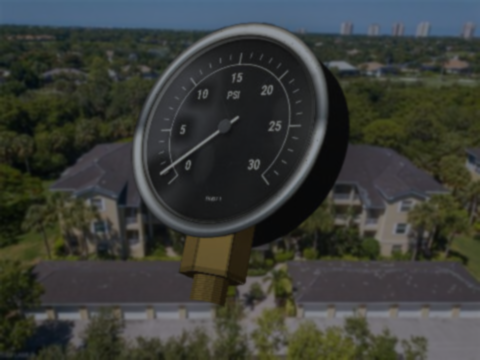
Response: 1 psi
